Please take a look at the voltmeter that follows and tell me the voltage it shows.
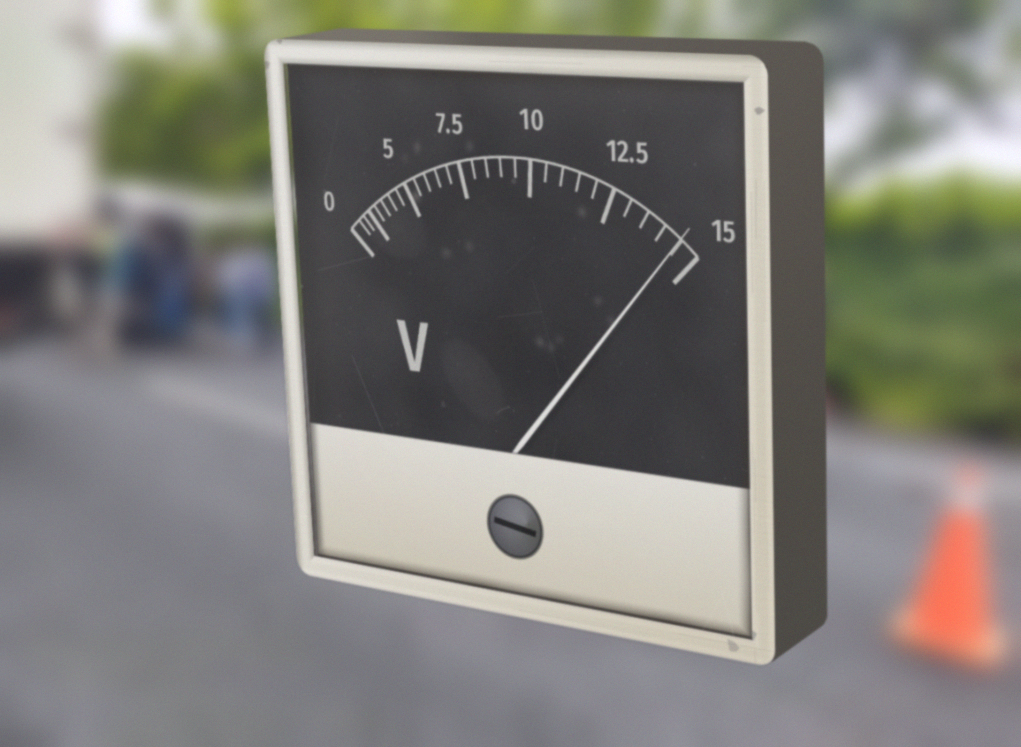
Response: 14.5 V
